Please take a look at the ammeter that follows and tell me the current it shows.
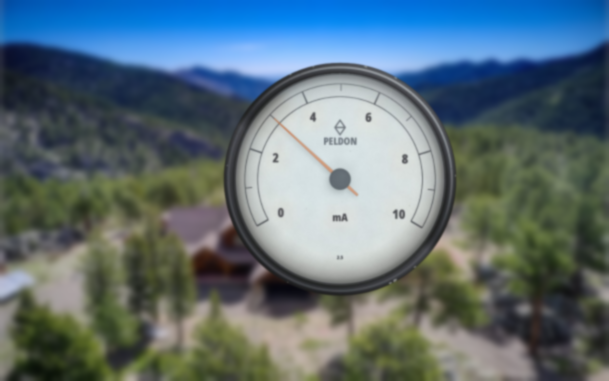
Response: 3 mA
